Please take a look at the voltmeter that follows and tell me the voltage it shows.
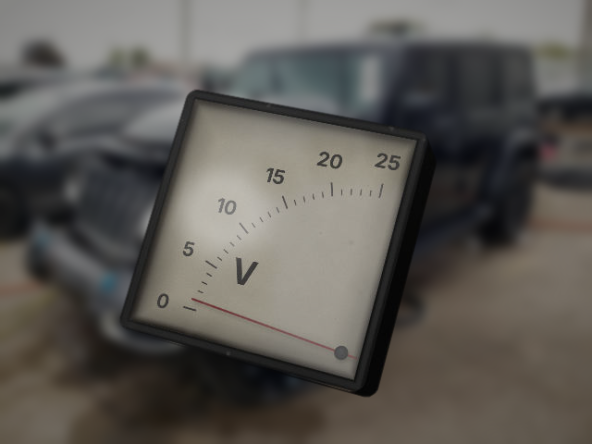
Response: 1 V
